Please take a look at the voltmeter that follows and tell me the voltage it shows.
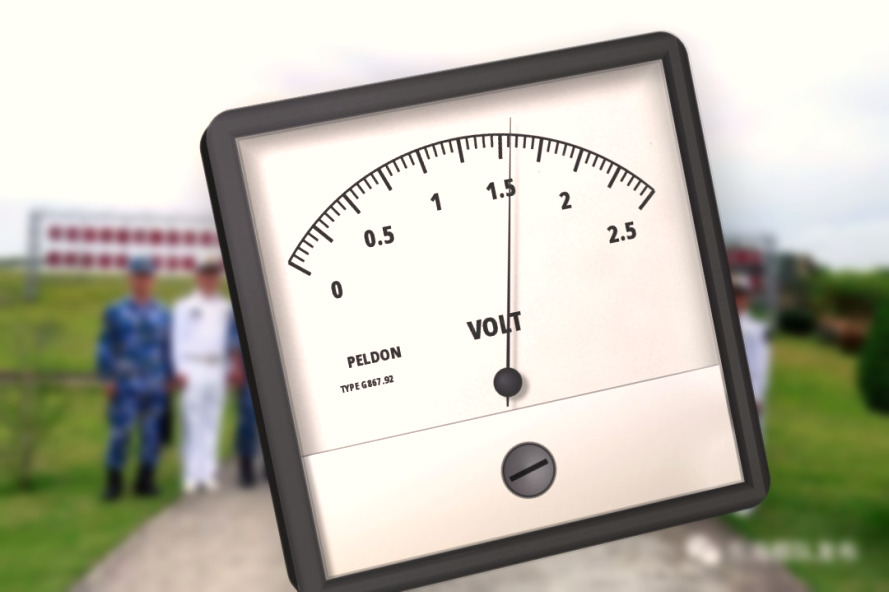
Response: 1.55 V
